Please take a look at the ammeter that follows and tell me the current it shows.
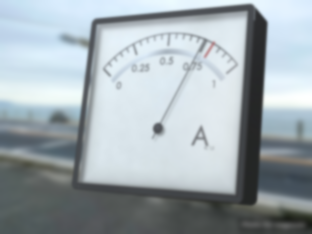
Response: 0.75 A
